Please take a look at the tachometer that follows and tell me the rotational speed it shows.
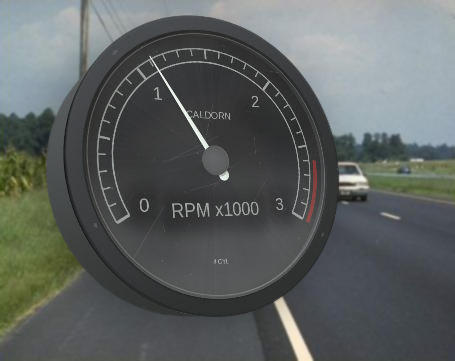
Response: 1100 rpm
